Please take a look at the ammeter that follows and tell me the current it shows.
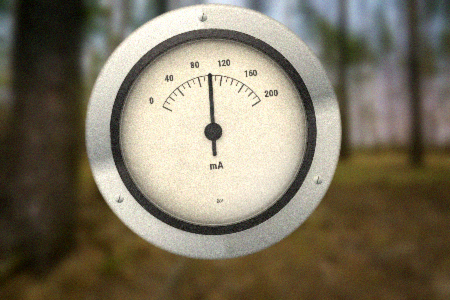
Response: 100 mA
